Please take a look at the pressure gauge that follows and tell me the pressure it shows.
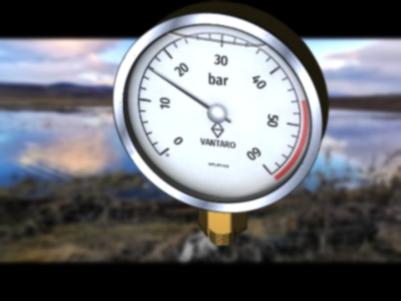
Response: 16 bar
